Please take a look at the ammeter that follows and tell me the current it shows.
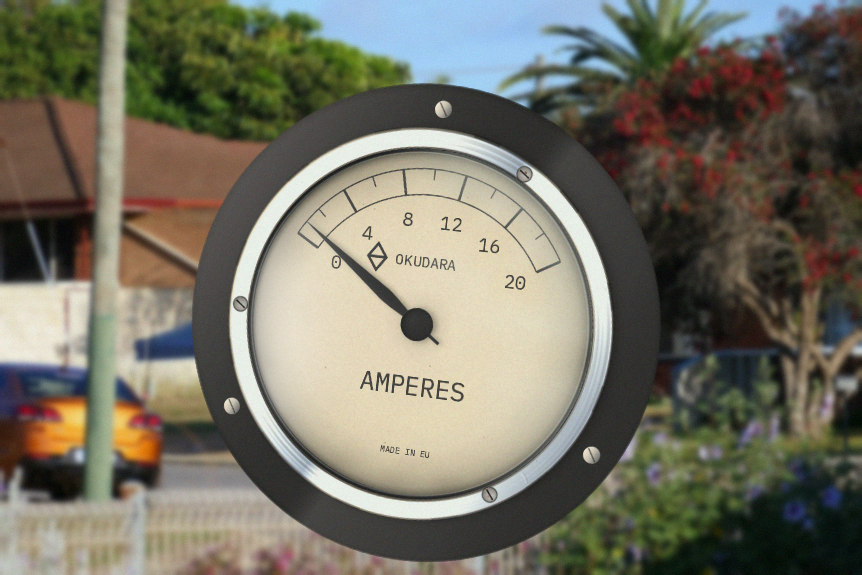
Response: 1 A
